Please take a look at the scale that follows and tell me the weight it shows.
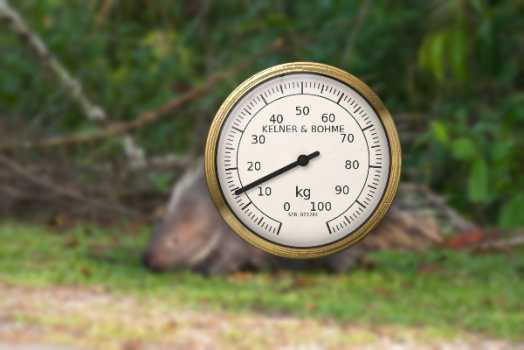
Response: 14 kg
